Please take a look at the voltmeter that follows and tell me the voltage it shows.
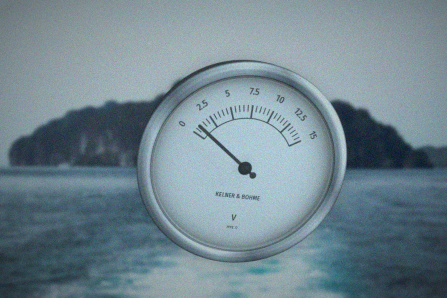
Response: 1 V
